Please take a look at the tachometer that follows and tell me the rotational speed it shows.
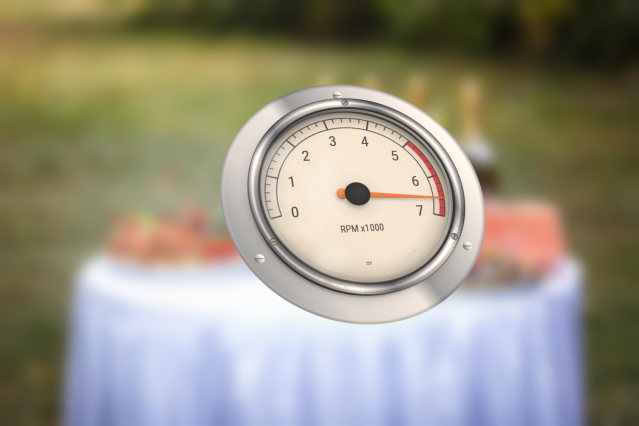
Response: 6600 rpm
